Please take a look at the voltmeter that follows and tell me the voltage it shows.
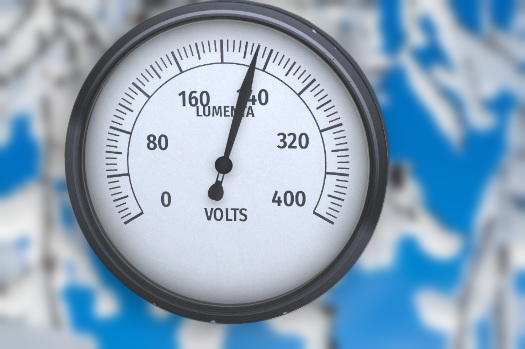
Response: 230 V
